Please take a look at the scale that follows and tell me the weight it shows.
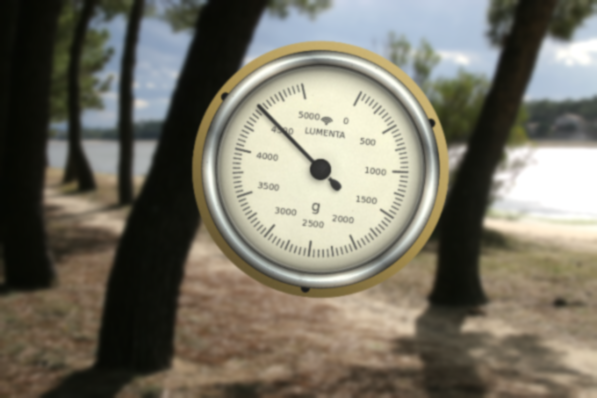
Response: 4500 g
